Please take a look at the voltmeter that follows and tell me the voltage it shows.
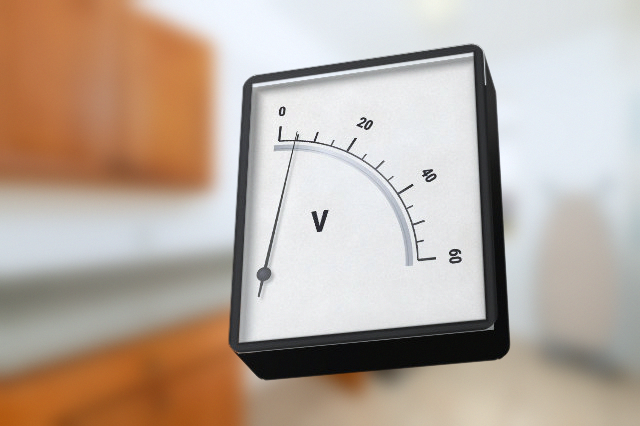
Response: 5 V
